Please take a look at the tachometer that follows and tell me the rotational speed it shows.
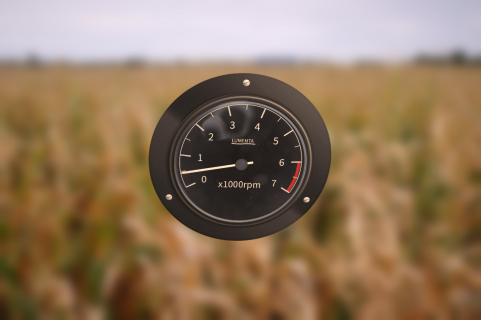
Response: 500 rpm
